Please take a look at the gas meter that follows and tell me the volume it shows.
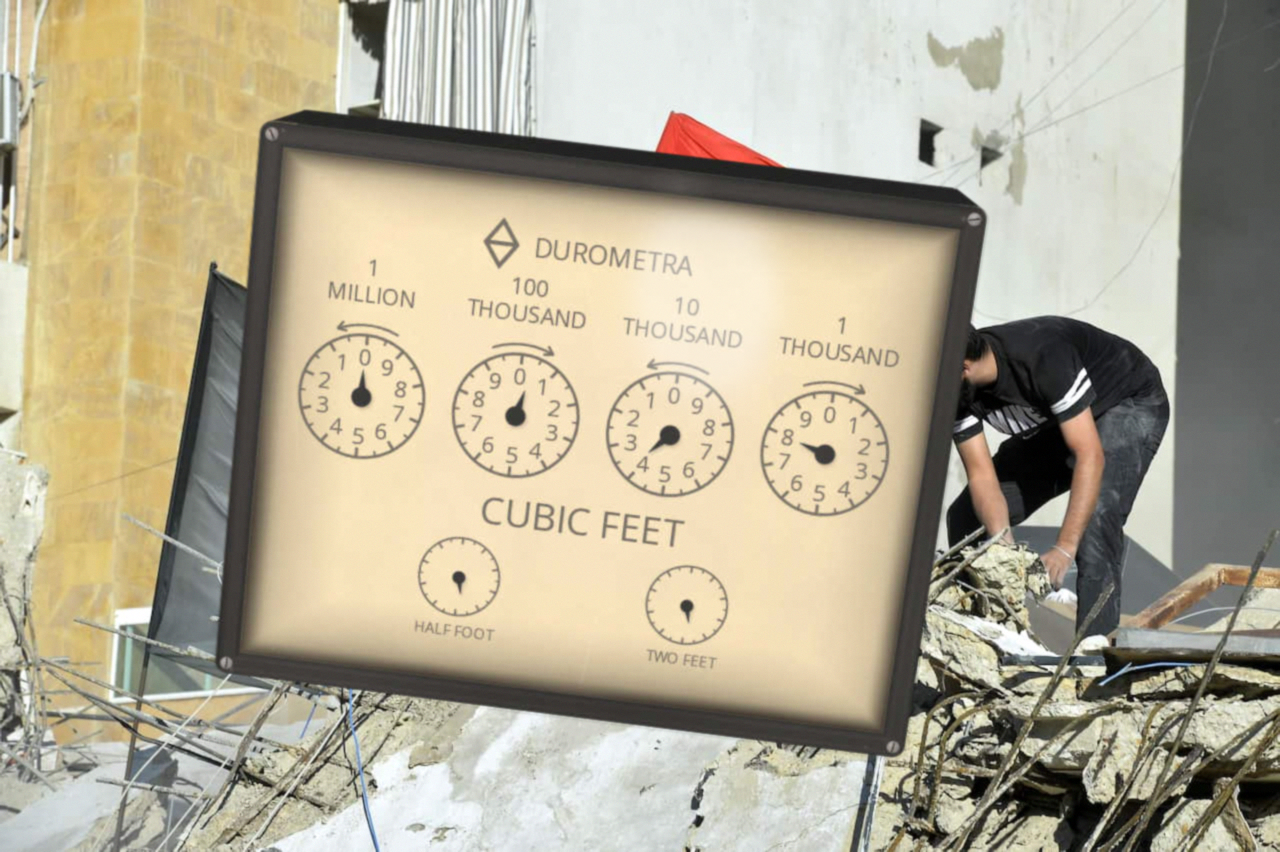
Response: 3800 ft³
